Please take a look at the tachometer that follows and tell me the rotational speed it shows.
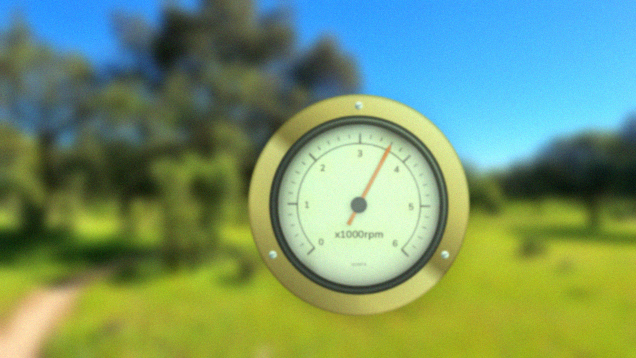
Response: 3600 rpm
